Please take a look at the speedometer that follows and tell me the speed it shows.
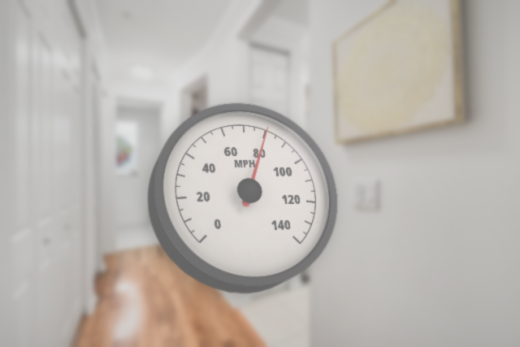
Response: 80 mph
